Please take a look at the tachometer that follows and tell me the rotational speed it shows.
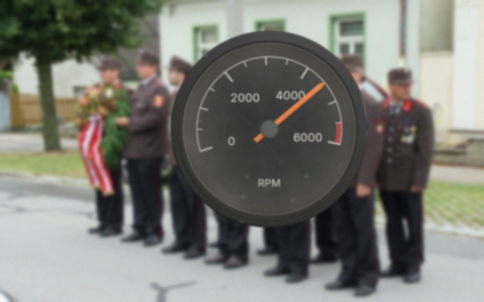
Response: 4500 rpm
